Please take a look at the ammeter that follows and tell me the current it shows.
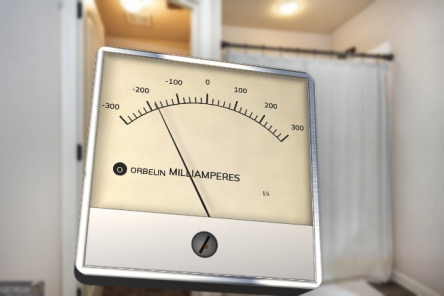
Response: -180 mA
